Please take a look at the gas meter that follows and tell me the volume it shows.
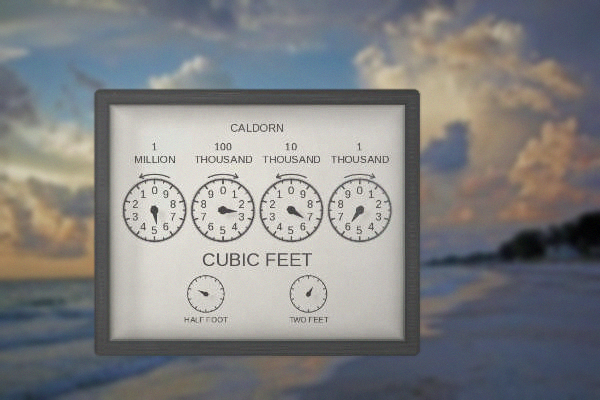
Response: 526600 ft³
